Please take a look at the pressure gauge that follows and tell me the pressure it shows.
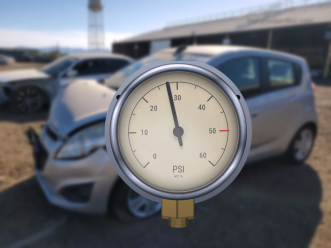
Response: 27.5 psi
